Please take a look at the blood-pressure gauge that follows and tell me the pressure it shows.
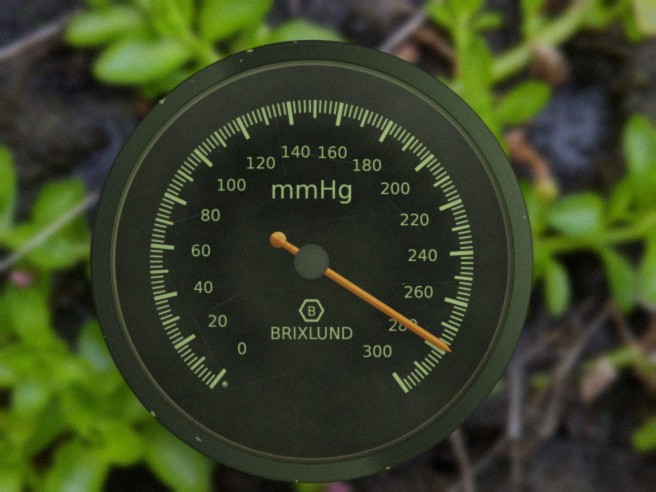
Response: 278 mmHg
